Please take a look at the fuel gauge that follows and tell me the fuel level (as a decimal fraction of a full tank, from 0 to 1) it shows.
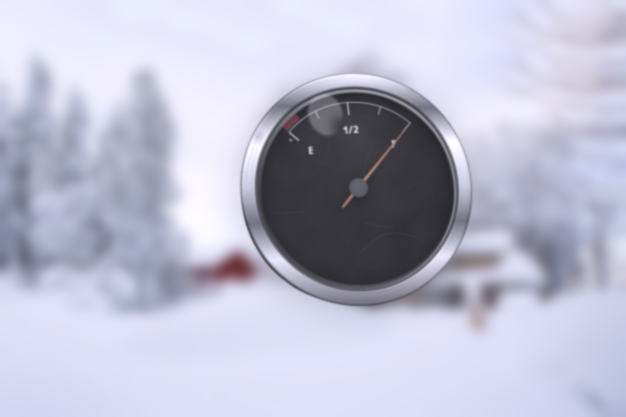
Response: 1
